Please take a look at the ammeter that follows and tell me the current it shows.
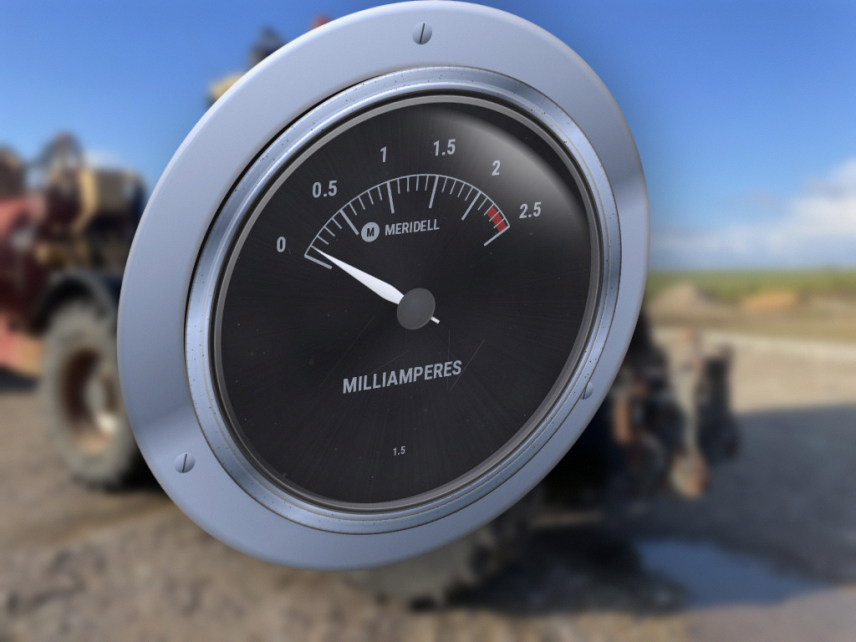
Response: 0.1 mA
